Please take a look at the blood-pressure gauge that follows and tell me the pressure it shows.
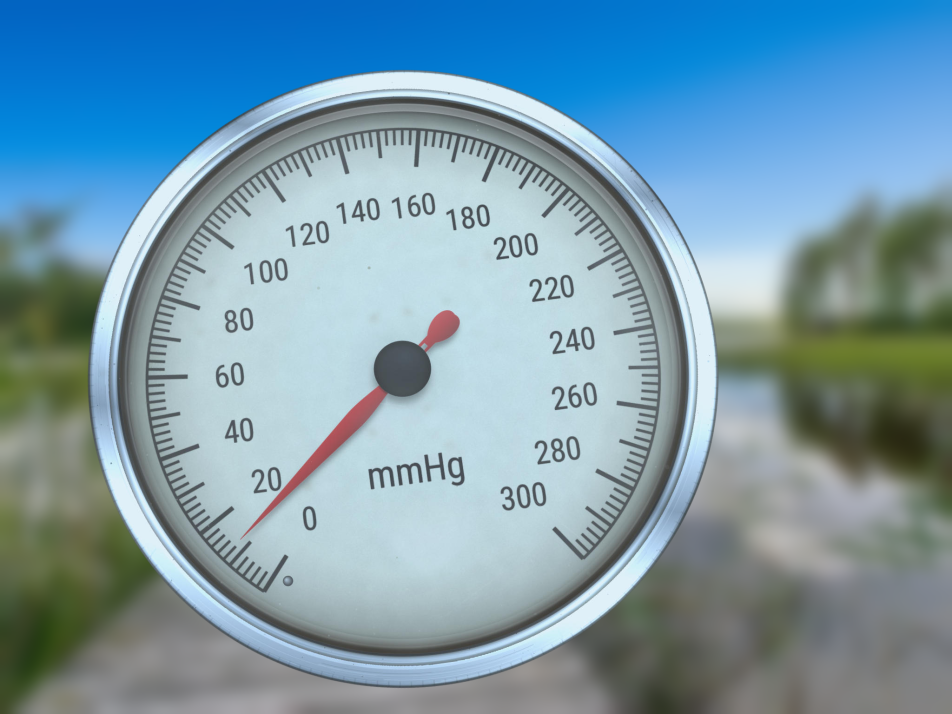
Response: 12 mmHg
